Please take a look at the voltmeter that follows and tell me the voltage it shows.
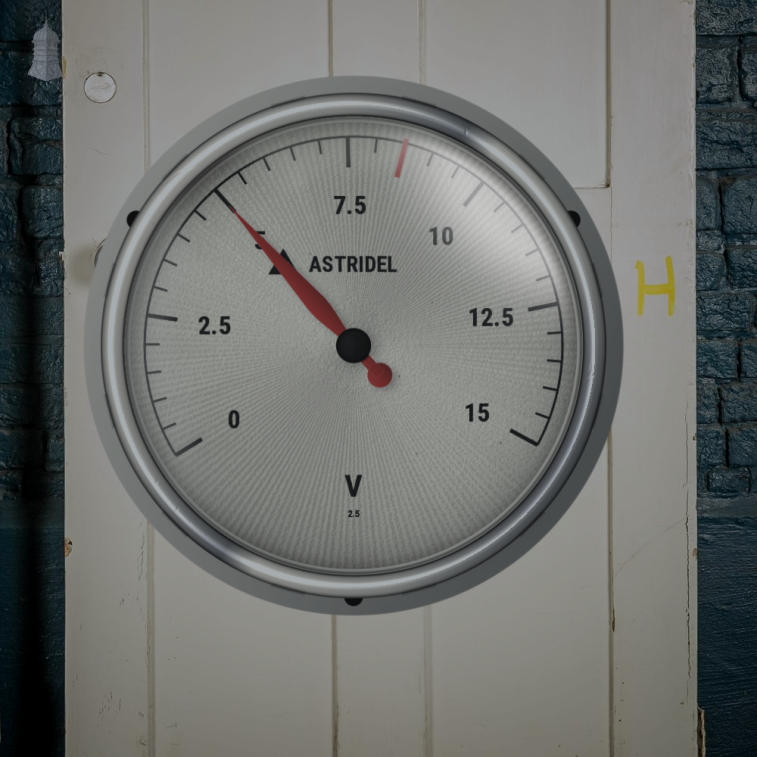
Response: 5 V
